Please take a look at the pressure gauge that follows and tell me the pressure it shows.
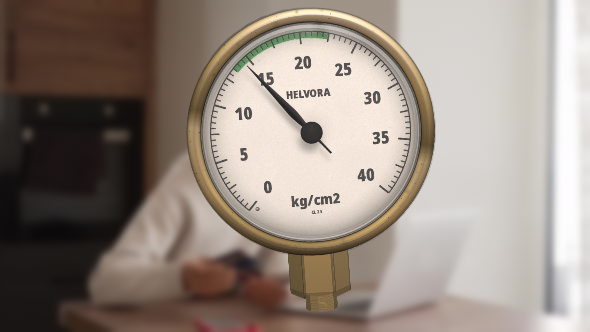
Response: 14.5 kg/cm²
